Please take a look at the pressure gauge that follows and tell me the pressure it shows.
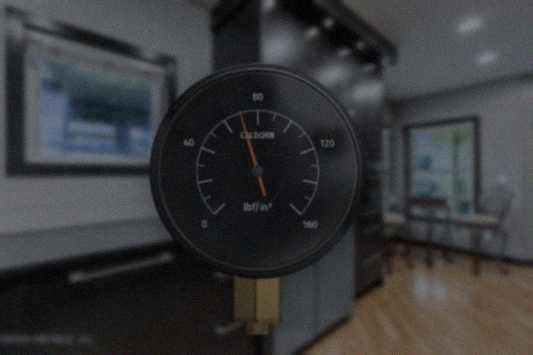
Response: 70 psi
